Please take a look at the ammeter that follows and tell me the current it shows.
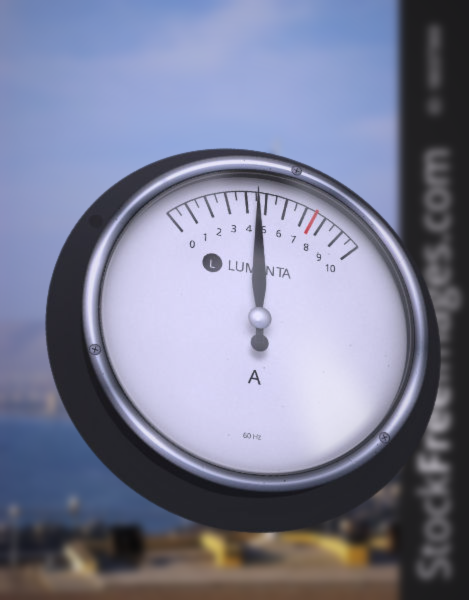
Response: 4.5 A
